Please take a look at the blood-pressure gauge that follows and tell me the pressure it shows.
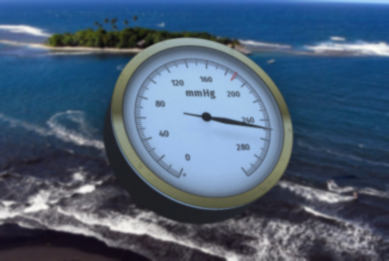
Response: 250 mmHg
